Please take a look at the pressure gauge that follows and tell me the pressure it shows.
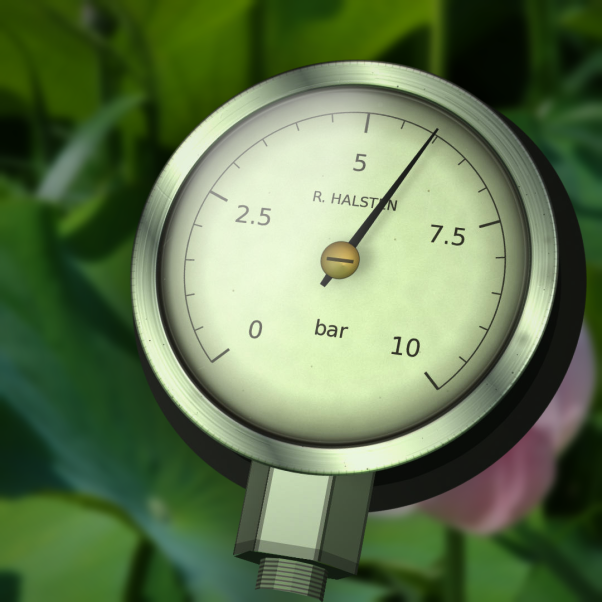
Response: 6 bar
